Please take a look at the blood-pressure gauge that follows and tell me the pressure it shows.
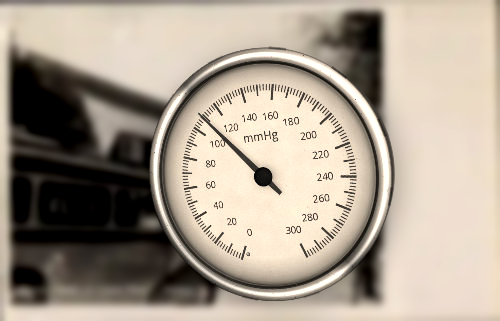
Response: 110 mmHg
